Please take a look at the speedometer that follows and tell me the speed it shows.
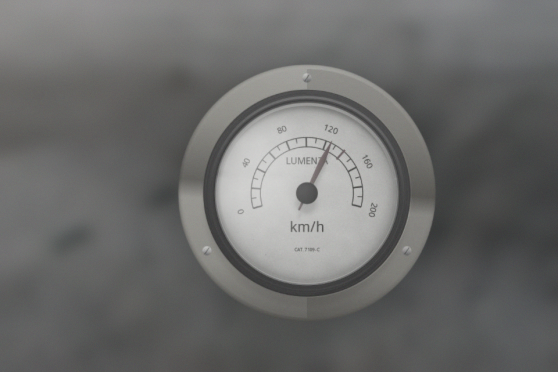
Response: 125 km/h
